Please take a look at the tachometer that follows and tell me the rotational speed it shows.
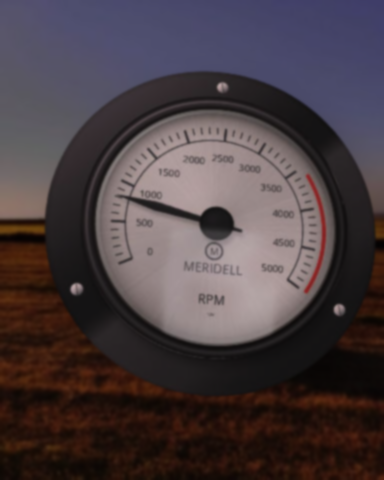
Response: 800 rpm
